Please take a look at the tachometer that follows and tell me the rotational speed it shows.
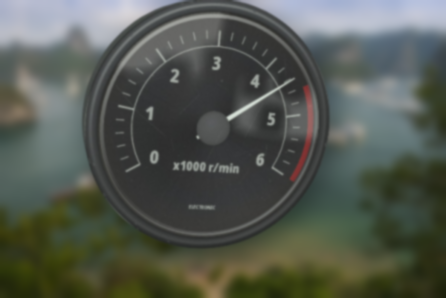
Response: 4400 rpm
